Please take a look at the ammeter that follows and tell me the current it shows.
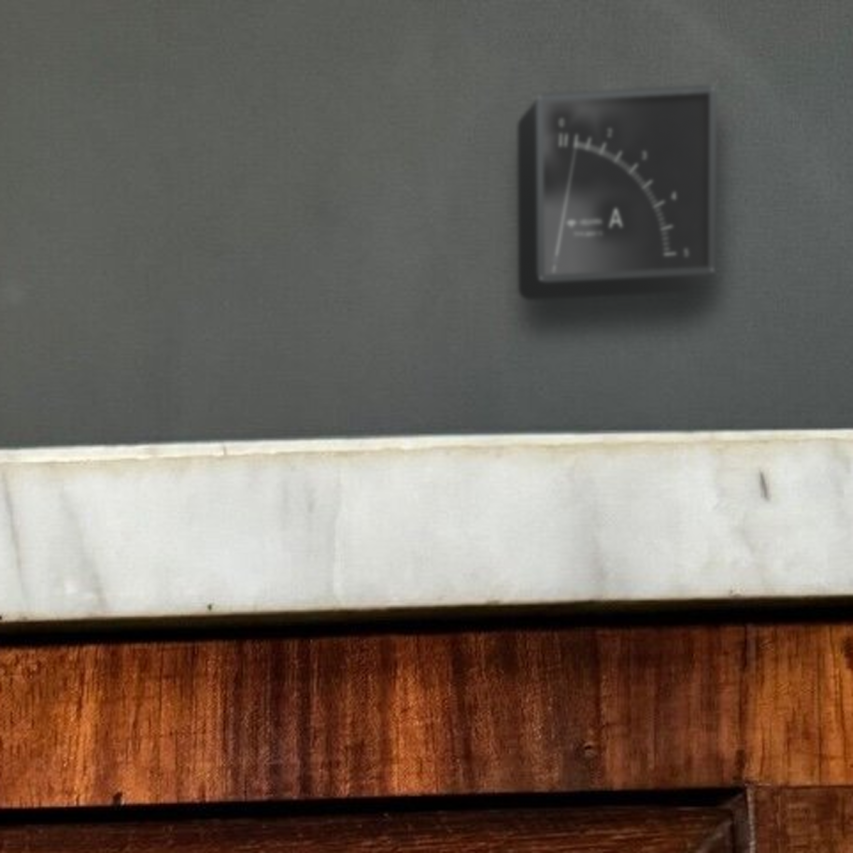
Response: 1 A
